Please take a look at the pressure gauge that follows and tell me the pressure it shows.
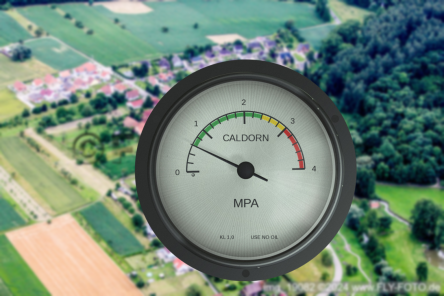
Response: 0.6 MPa
